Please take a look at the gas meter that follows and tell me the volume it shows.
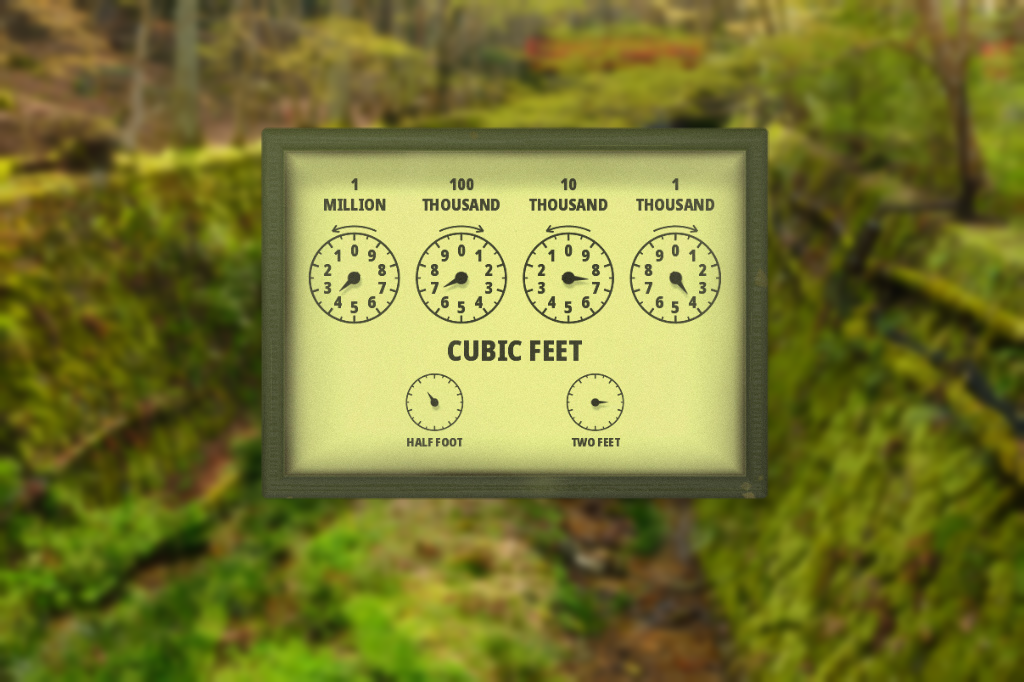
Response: 367400 ft³
